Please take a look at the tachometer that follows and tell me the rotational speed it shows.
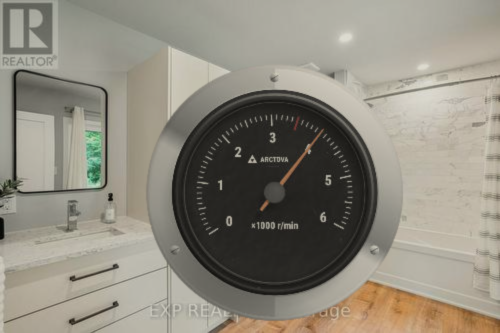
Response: 4000 rpm
